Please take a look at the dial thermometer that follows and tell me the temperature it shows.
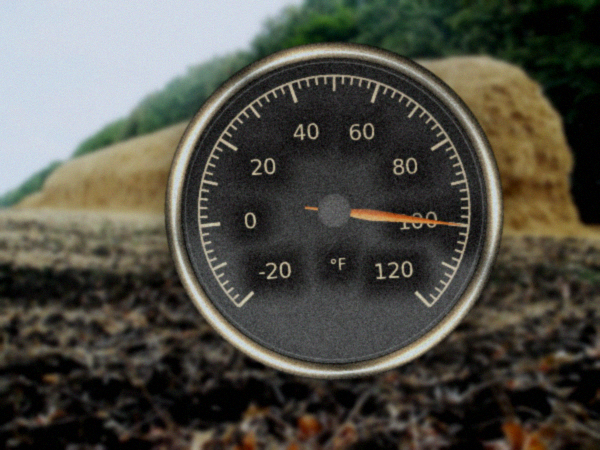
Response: 100 °F
